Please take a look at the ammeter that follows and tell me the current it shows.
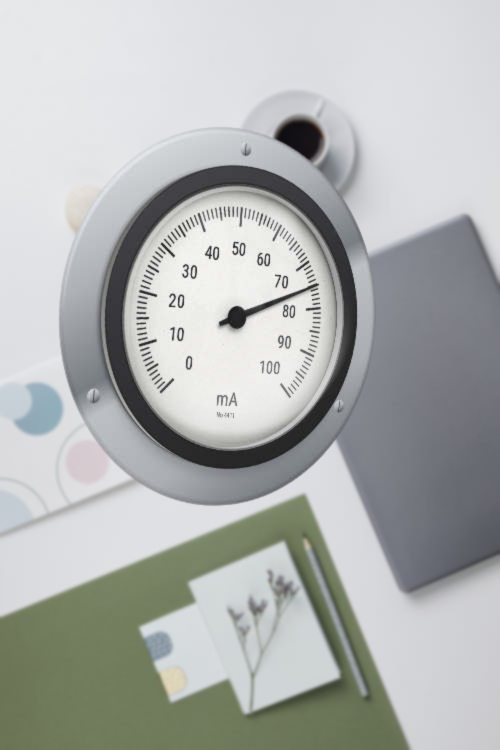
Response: 75 mA
